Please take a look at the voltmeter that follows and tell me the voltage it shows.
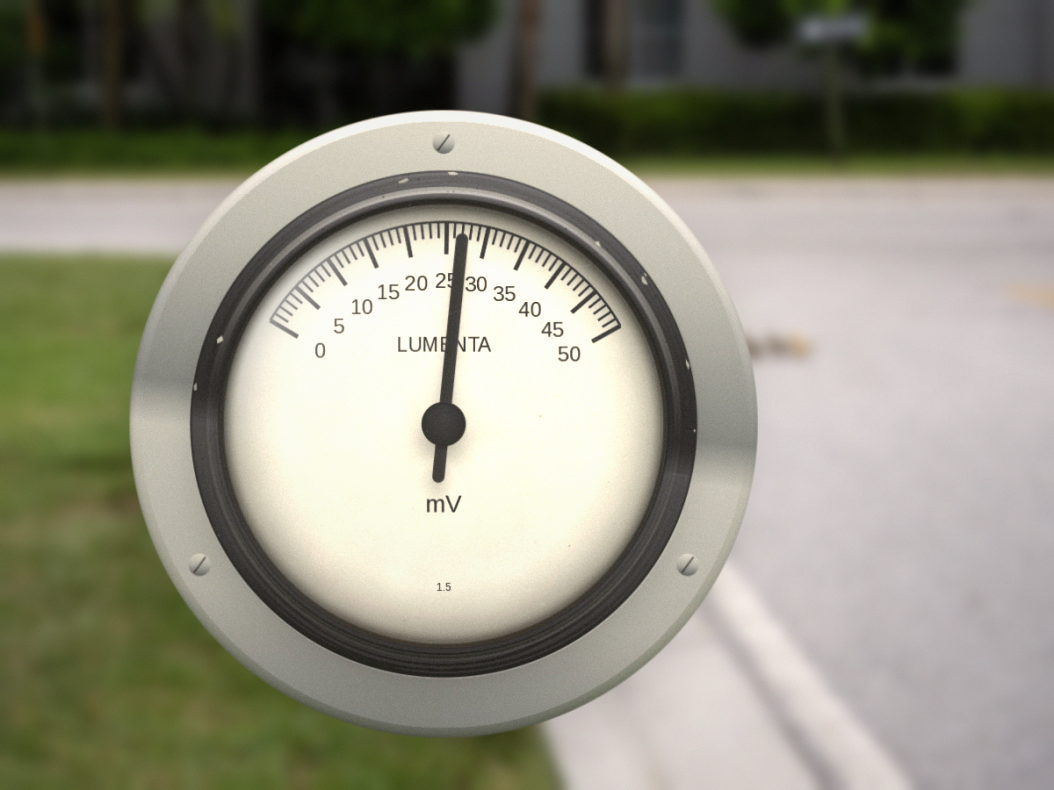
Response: 27 mV
